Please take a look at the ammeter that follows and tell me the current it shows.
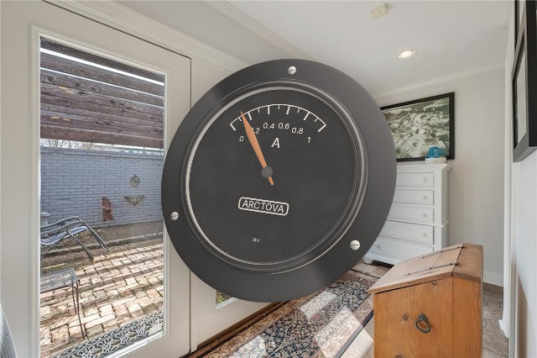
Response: 0.15 A
